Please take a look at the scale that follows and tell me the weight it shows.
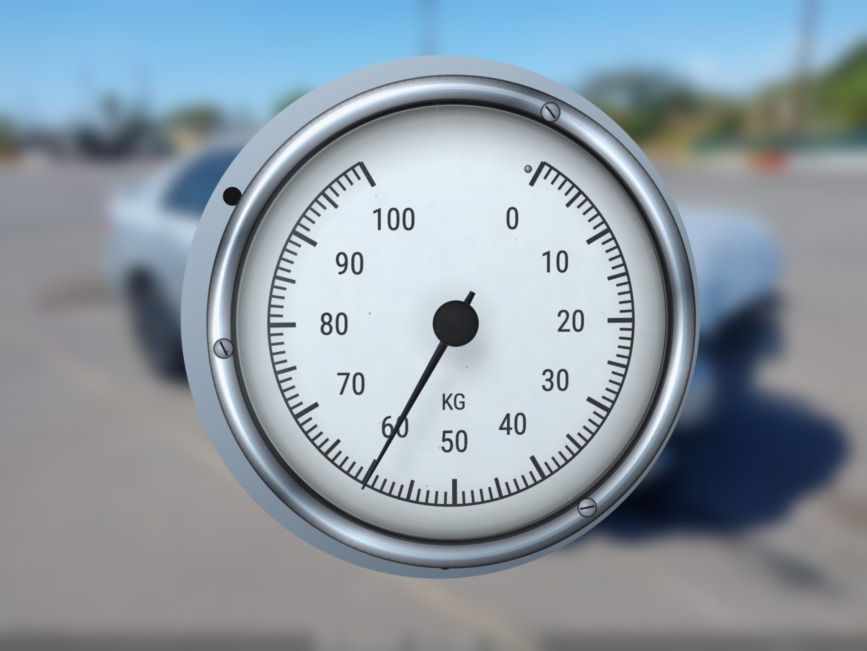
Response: 60 kg
